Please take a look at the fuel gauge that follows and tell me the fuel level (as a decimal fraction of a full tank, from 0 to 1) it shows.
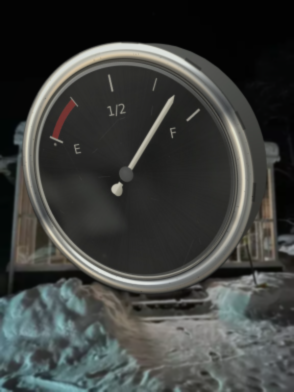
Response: 0.875
